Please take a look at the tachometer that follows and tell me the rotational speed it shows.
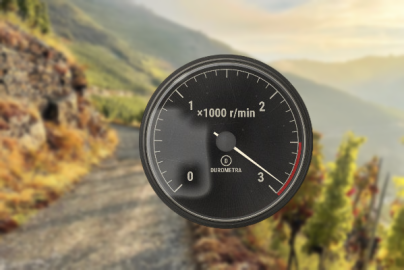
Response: 2900 rpm
